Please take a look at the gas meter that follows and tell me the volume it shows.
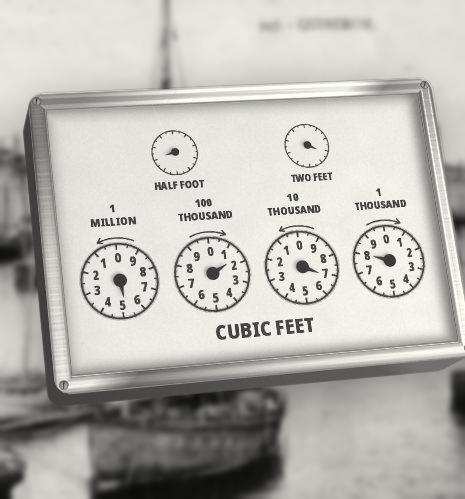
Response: 516800 ft³
